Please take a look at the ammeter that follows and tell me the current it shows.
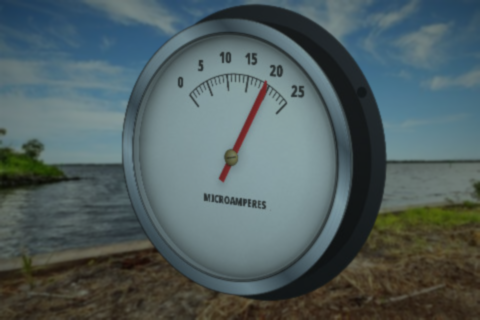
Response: 20 µA
